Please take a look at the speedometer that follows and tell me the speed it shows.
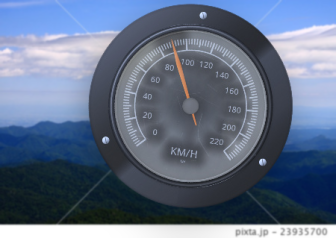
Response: 90 km/h
